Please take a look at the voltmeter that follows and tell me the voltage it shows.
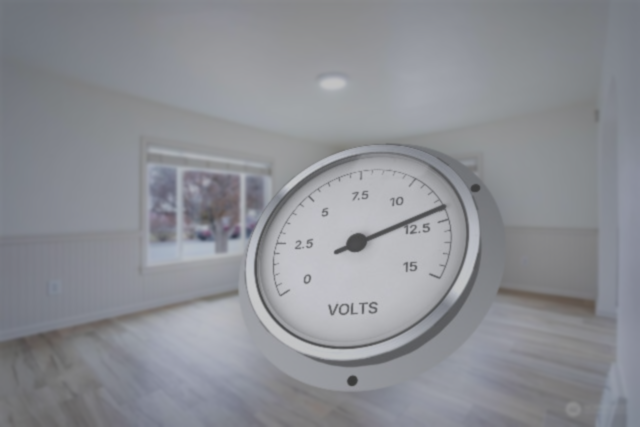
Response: 12 V
